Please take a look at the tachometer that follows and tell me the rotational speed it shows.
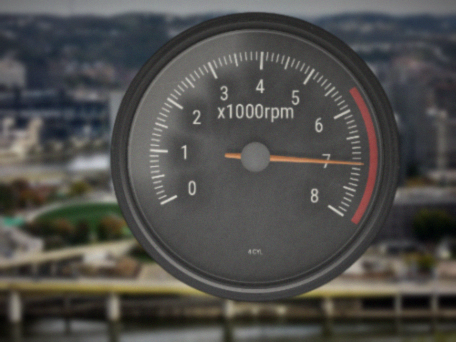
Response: 7000 rpm
